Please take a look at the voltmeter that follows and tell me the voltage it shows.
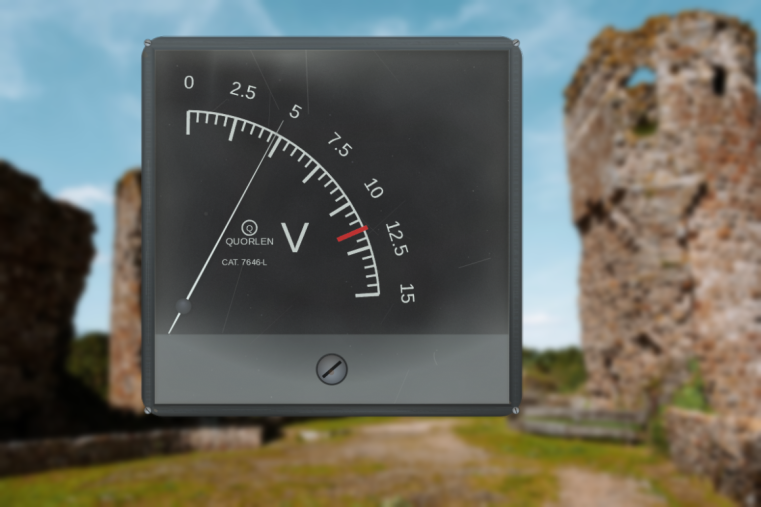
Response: 4.75 V
